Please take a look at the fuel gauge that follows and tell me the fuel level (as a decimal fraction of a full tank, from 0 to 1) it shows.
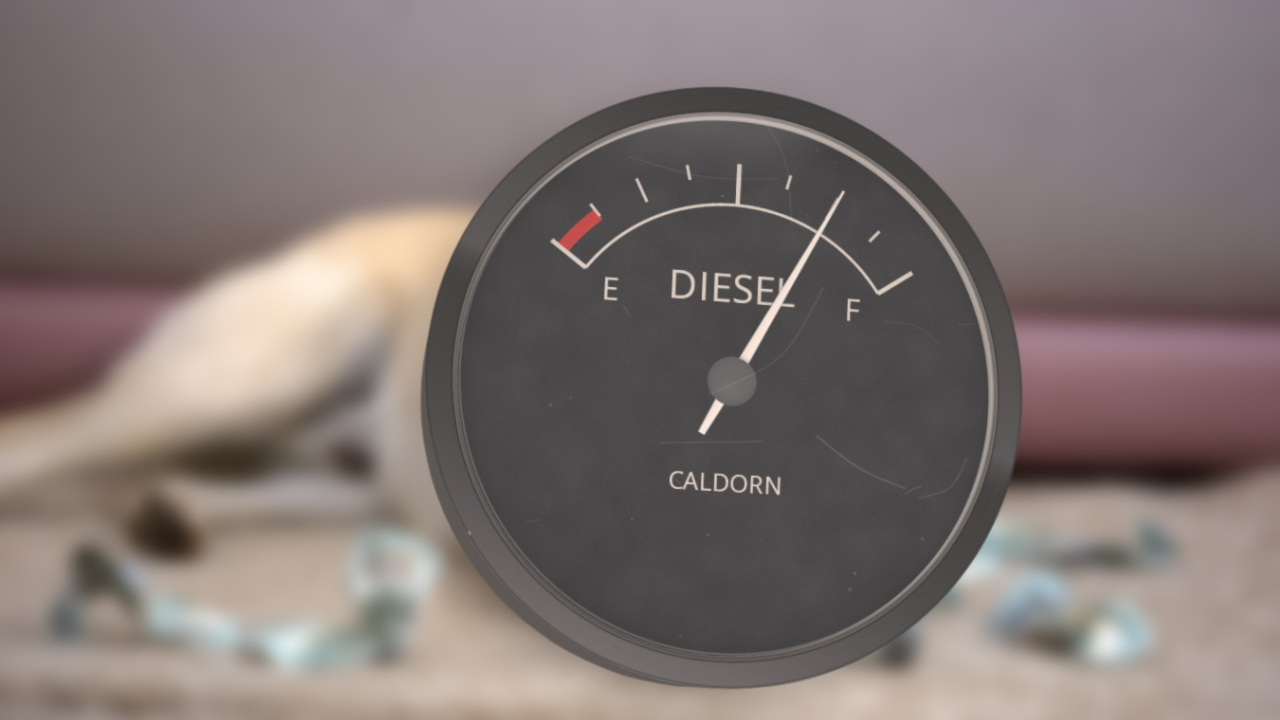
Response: 0.75
